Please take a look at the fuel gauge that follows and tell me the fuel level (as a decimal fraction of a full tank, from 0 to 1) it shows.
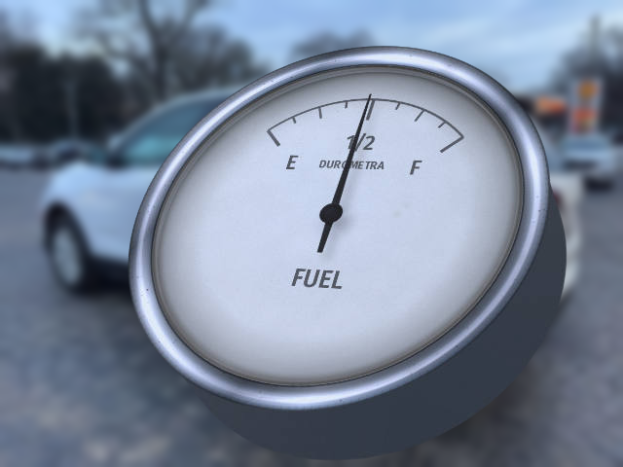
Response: 0.5
